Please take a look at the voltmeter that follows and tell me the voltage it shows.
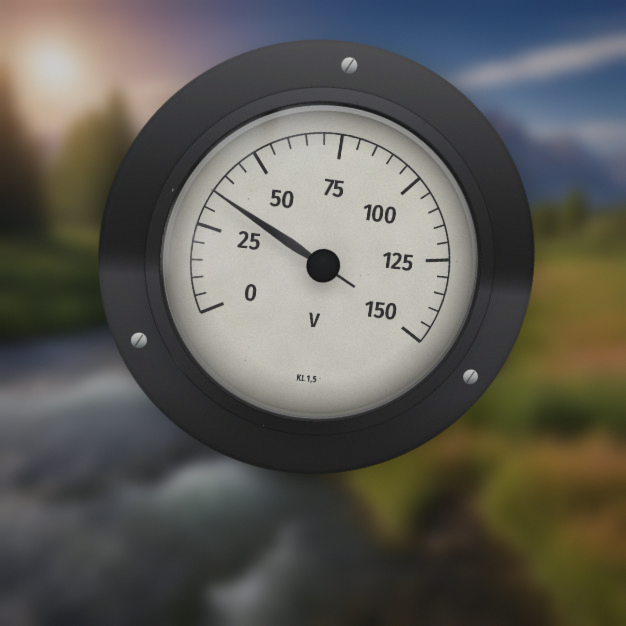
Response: 35 V
